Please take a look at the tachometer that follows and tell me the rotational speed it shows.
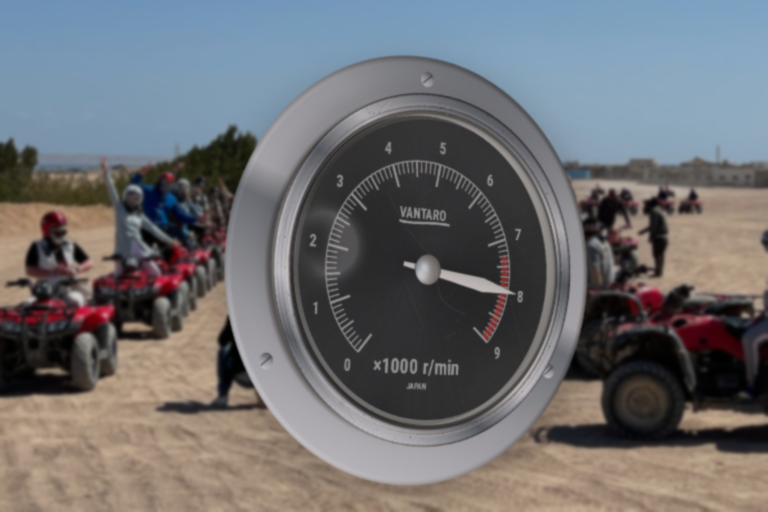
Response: 8000 rpm
